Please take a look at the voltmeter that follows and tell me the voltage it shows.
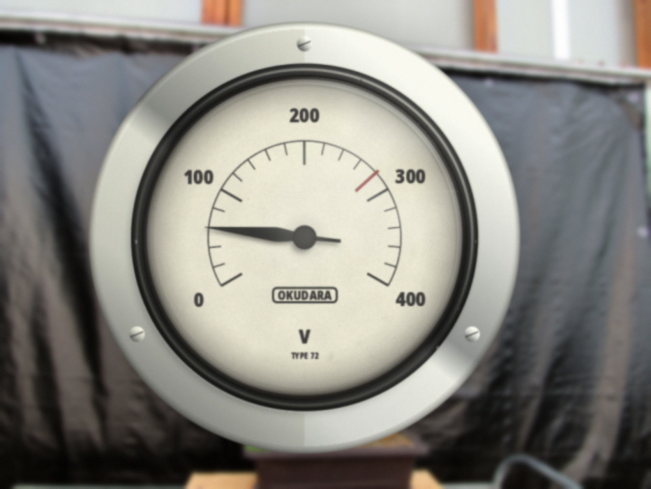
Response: 60 V
